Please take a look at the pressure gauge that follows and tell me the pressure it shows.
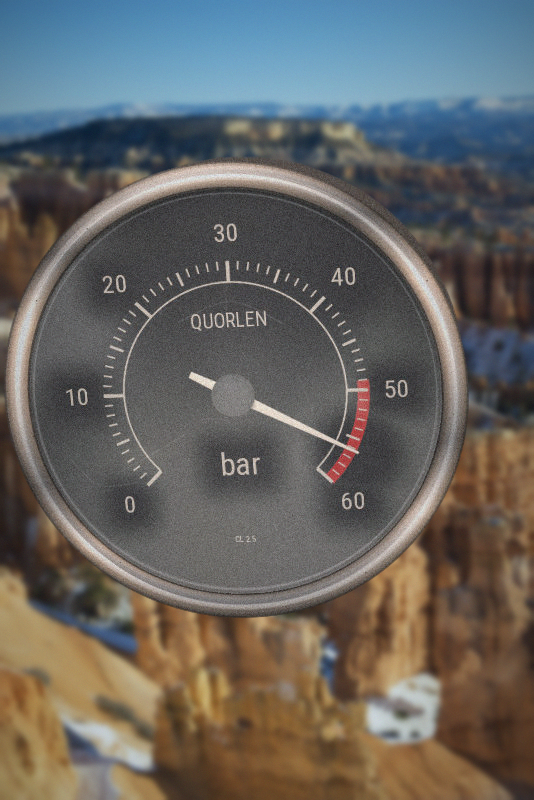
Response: 56 bar
